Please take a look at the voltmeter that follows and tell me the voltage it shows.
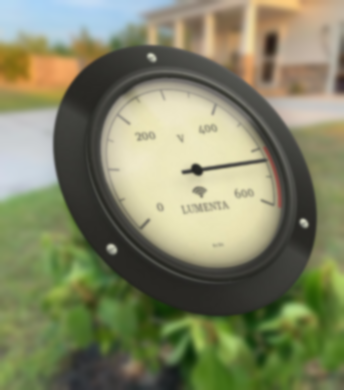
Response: 525 V
